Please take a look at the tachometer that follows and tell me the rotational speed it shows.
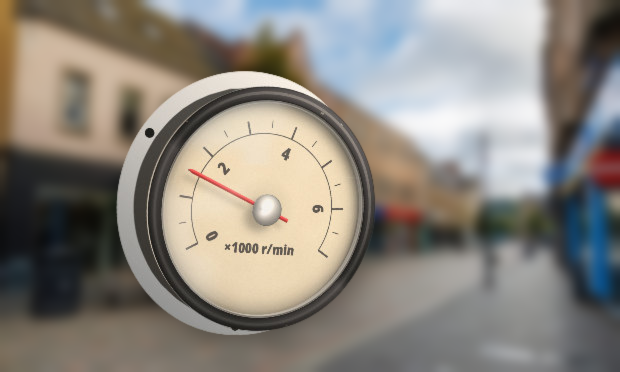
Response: 1500 rpm
